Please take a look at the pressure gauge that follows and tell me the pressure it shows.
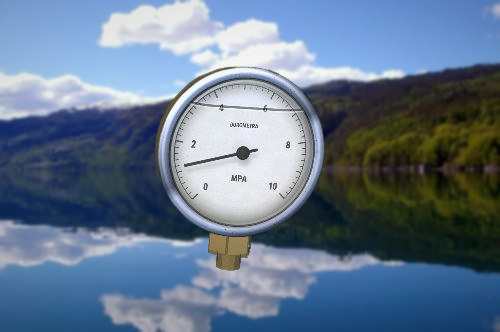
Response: 1.2 MPa
